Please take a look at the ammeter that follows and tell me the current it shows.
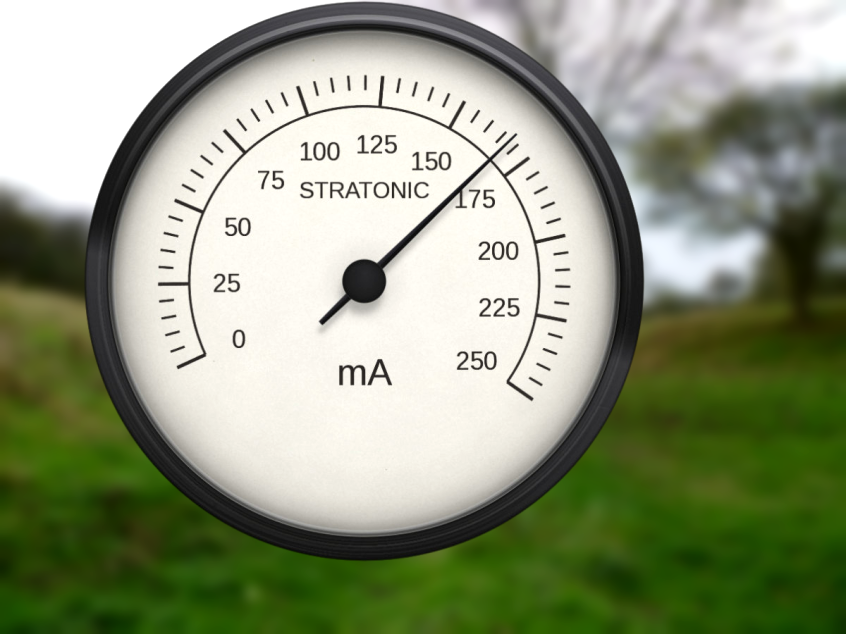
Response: 167.5 mA
